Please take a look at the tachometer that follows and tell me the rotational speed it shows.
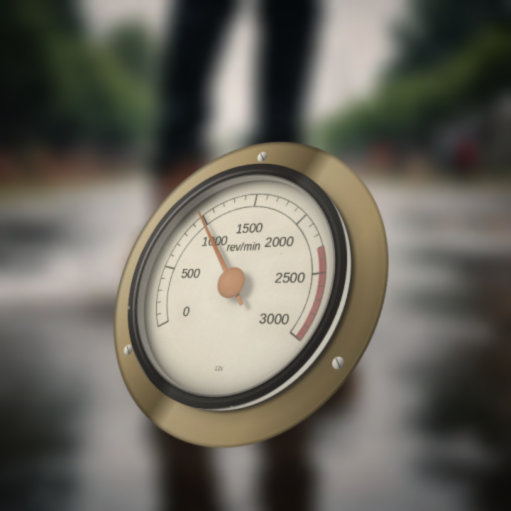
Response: 1000 rpm
